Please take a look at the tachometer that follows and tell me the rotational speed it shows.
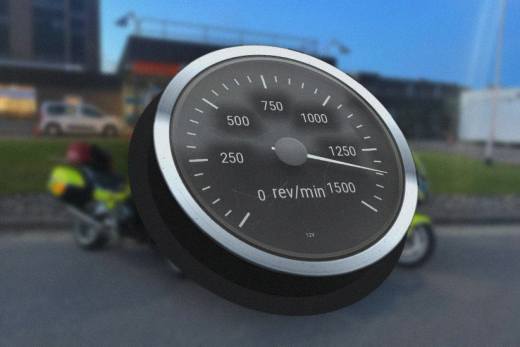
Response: 1350 rpm
